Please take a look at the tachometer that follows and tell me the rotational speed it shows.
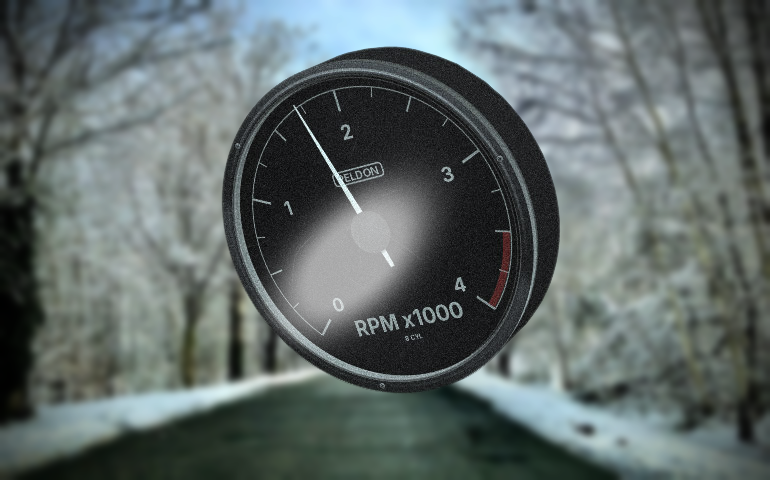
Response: 1750 rpm
